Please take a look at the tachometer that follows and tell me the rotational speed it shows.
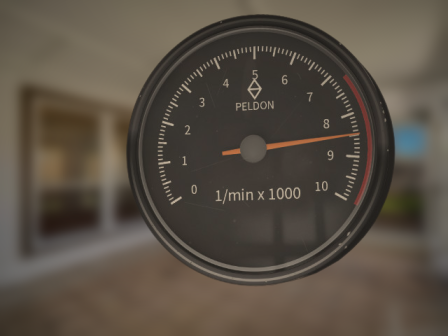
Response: 8500 rpm
